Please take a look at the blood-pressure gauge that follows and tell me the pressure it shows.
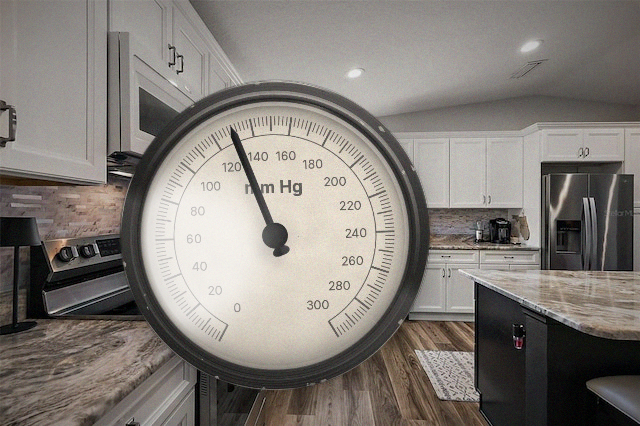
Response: 130 mmHg
